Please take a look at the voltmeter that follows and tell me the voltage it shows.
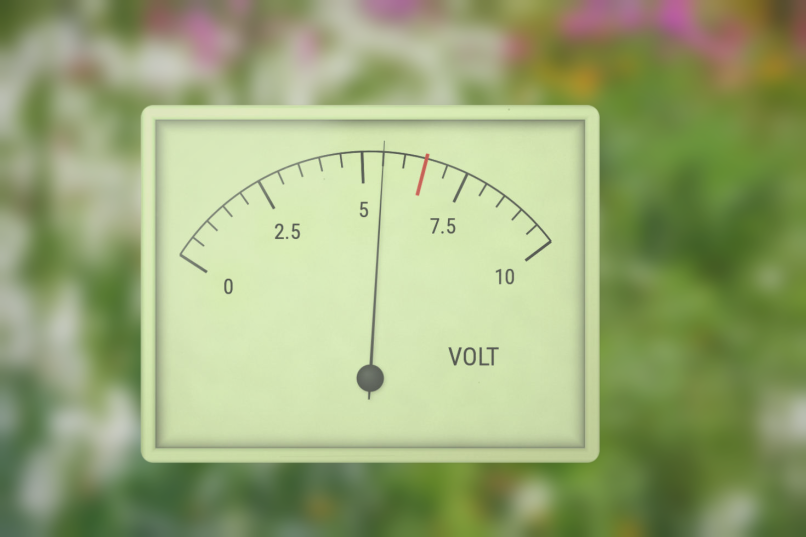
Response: 5.5 V
